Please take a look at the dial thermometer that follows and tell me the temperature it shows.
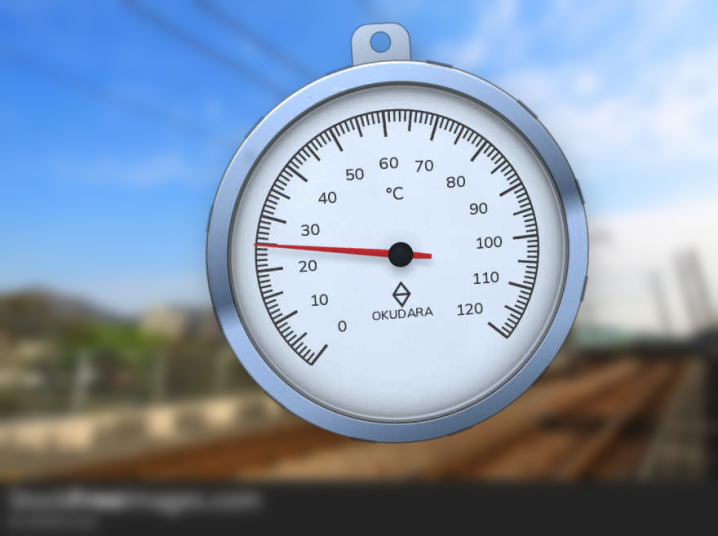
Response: 25 °C
